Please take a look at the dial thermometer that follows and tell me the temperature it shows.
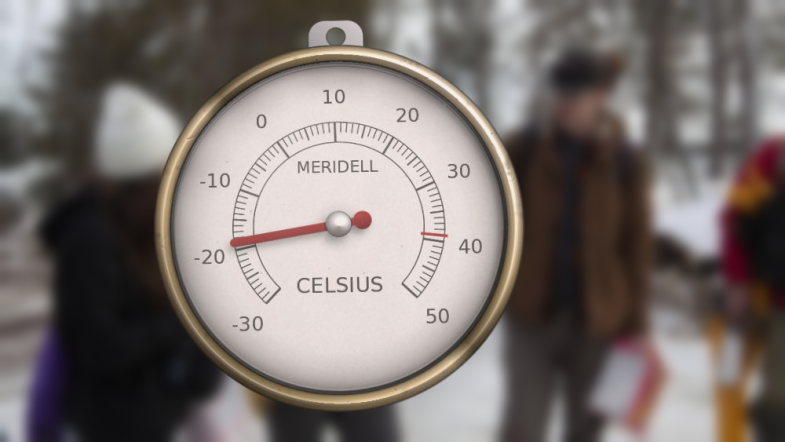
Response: -19 °C
